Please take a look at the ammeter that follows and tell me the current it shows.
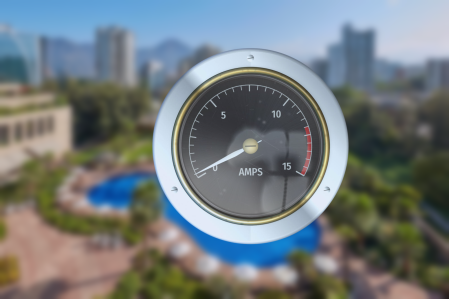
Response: 0.25 A
